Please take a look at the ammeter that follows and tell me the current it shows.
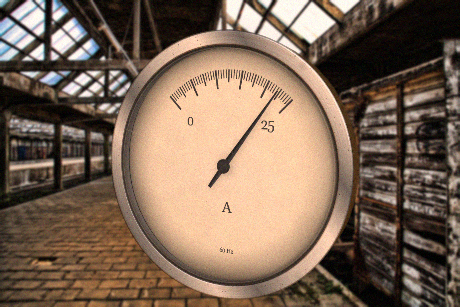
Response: 22.5 A
